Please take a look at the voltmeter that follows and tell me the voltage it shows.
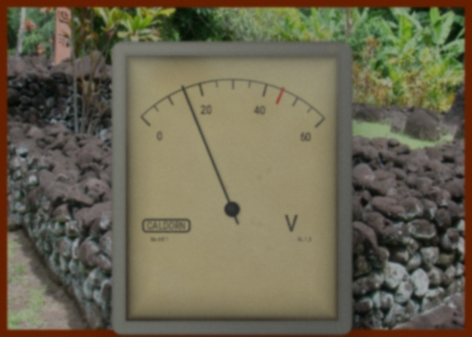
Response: 15 V
